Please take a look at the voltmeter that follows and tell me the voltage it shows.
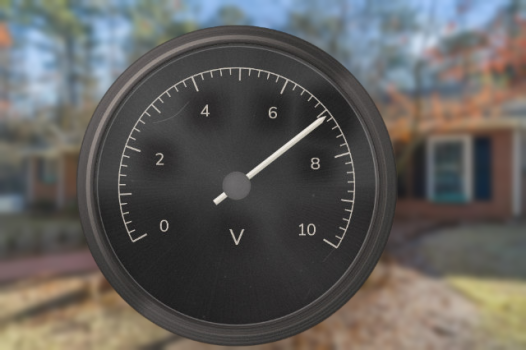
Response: 7.1 V
